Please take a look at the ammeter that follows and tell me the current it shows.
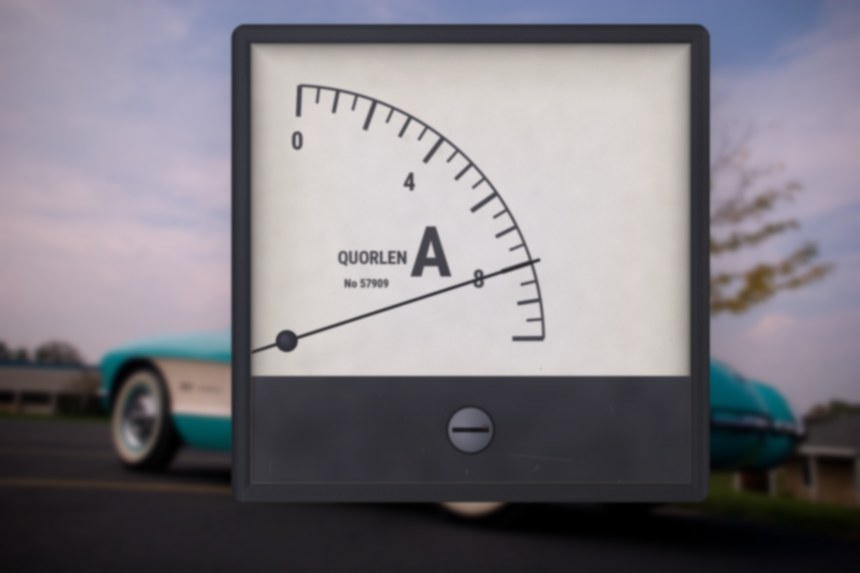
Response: 8 A
